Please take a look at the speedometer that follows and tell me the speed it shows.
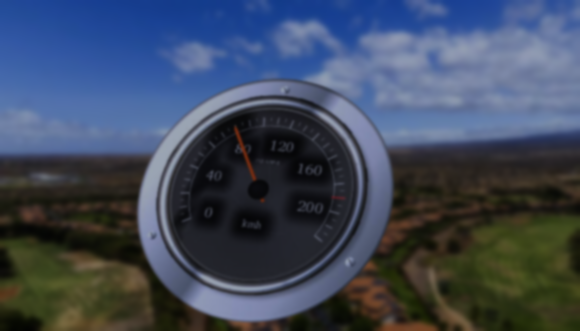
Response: 80 km/h
